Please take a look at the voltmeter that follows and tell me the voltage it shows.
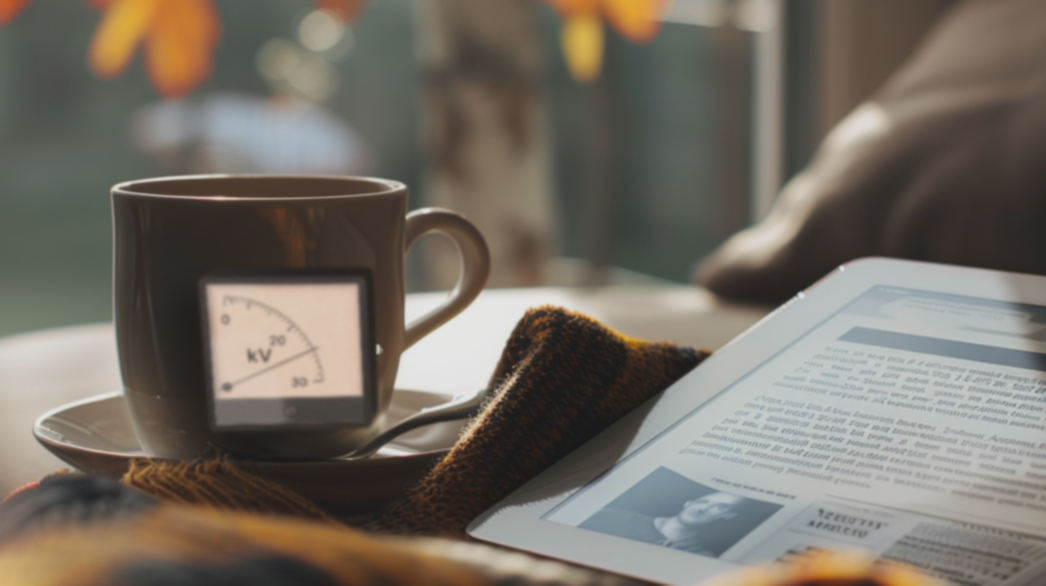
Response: 25 kV
